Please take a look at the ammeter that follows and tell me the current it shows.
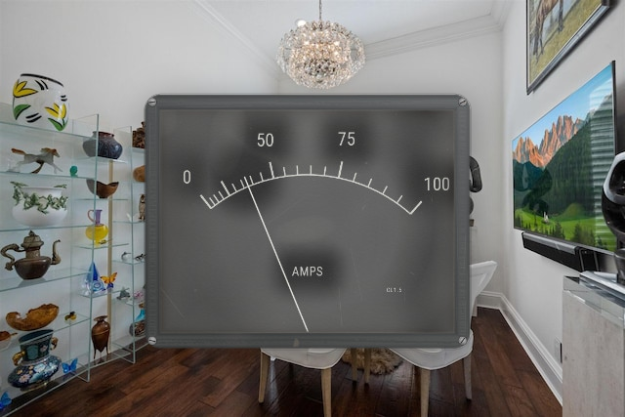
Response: 37.5 A
